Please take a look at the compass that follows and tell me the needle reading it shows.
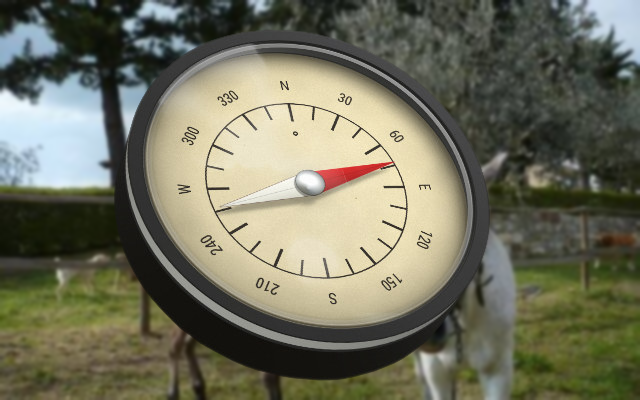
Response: 75 °
